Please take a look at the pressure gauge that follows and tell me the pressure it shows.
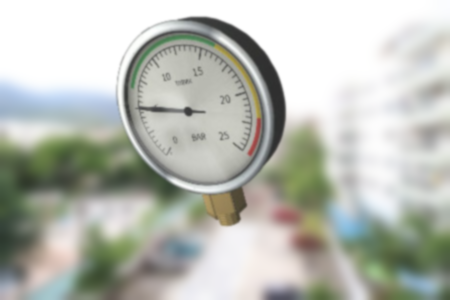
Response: 5 bar
